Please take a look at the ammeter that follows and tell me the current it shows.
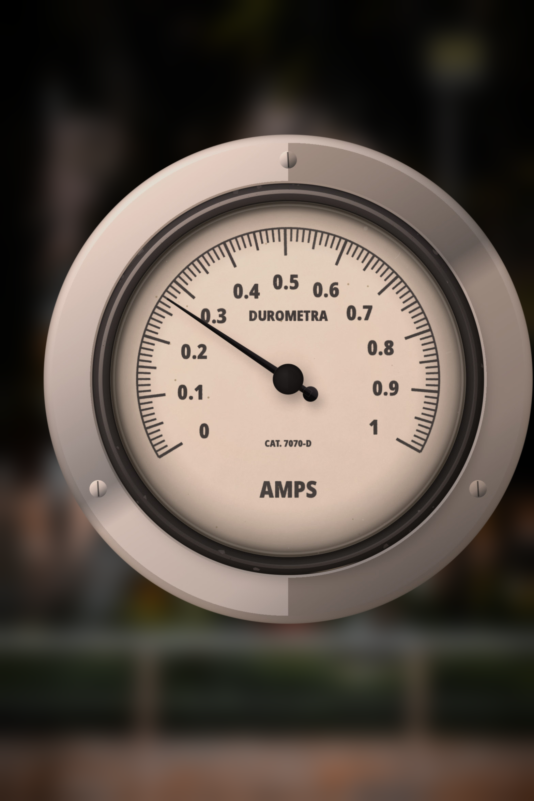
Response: 0.27 A
